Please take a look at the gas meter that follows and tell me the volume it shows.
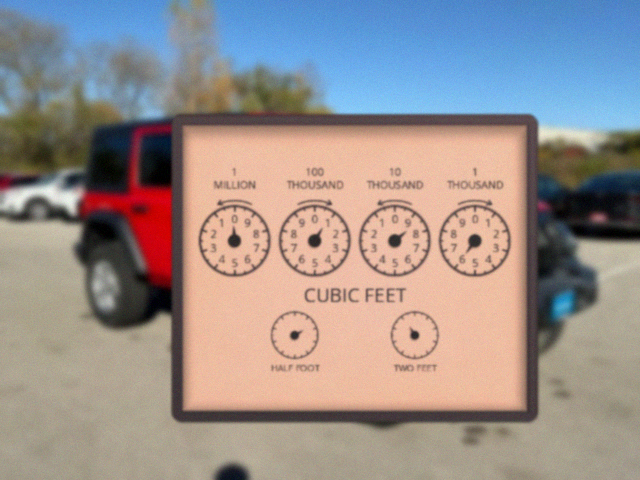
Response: 8600 ft³
